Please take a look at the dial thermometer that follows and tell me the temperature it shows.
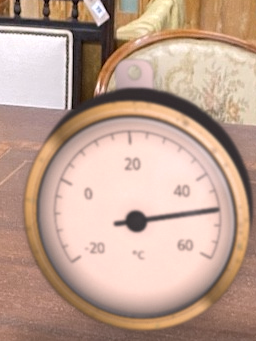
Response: 48 °C
